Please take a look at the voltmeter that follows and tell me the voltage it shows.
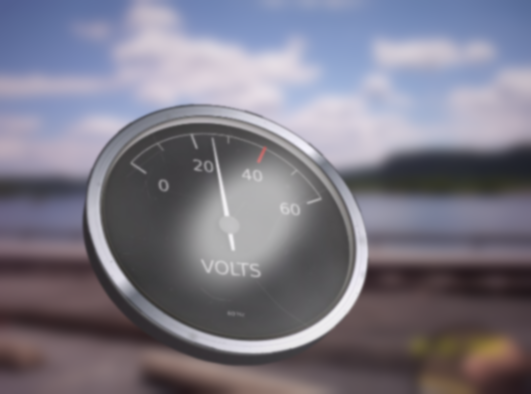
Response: 25 V
